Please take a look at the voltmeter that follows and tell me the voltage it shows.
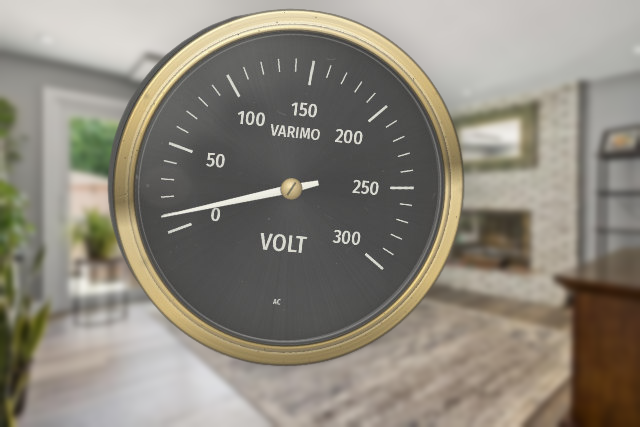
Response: 10 V
